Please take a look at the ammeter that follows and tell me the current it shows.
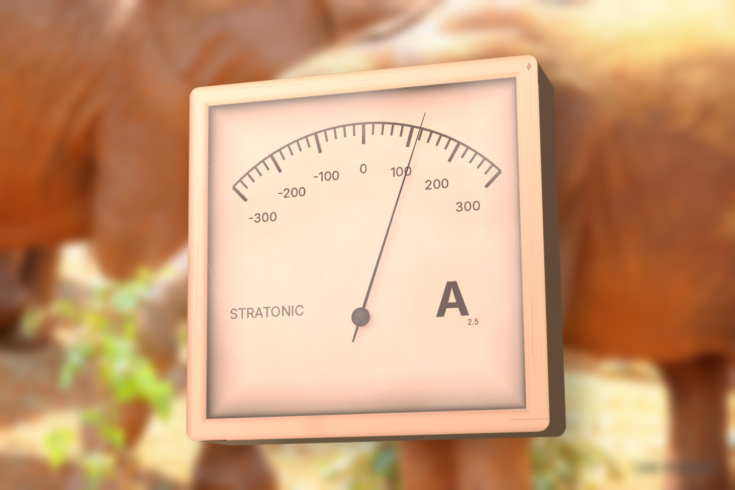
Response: 120 A
